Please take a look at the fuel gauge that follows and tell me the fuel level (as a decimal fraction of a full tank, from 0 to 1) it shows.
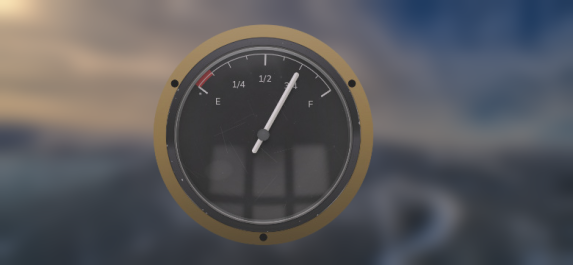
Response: 0.75
